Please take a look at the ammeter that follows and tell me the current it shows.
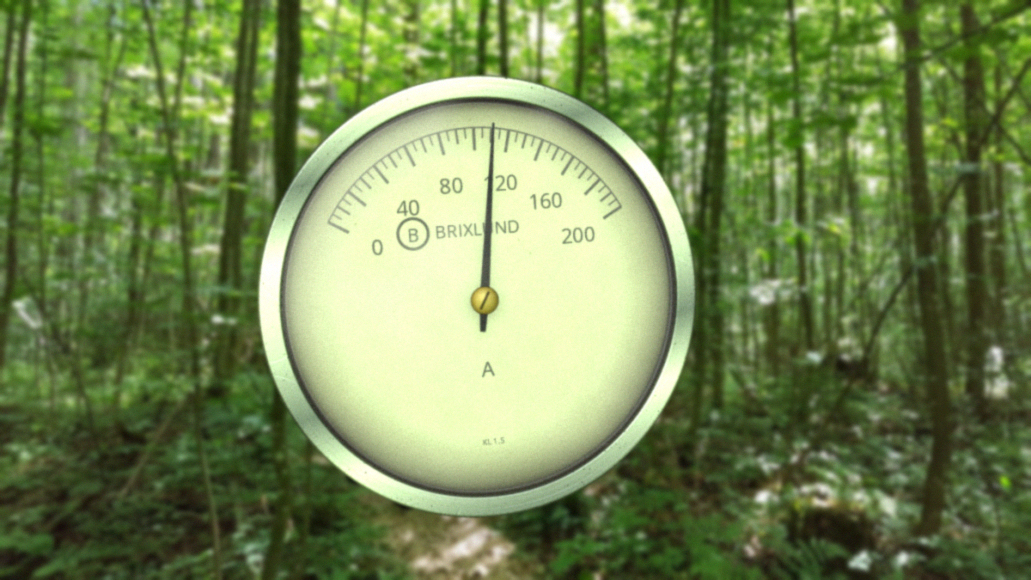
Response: 110 A
